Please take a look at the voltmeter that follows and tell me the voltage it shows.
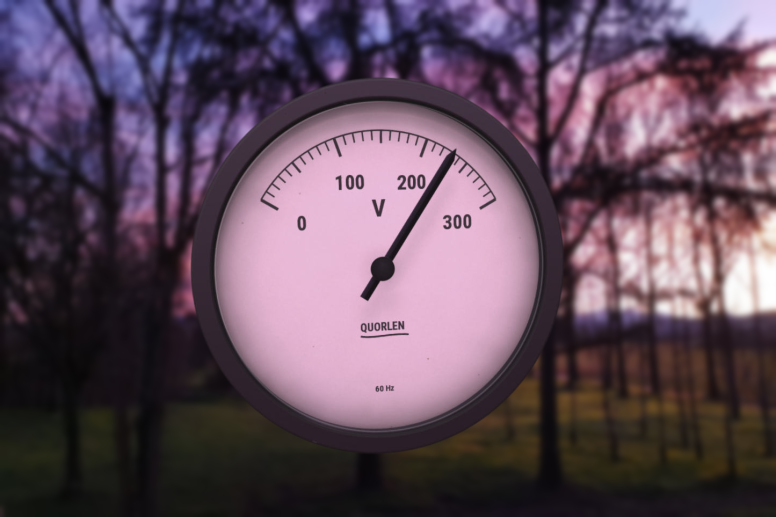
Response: 230 V
